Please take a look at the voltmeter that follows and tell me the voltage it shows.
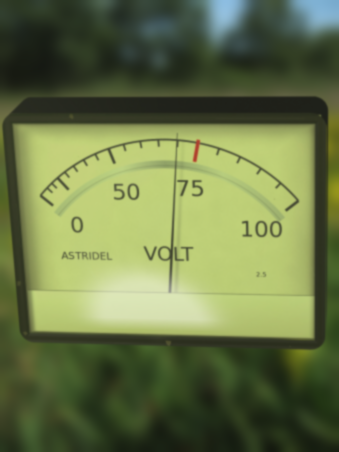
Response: 70 V
